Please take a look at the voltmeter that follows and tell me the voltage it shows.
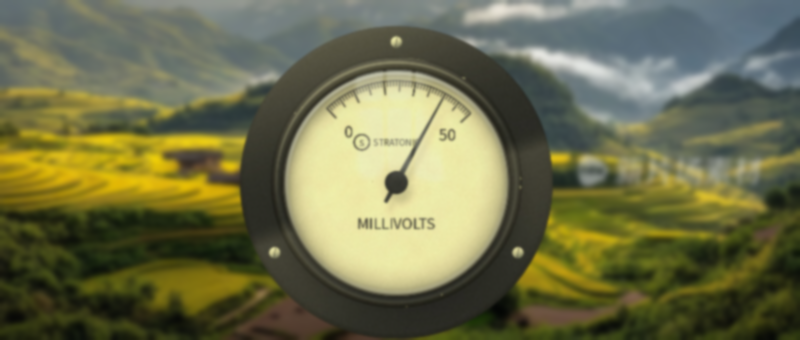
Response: 40 mV
